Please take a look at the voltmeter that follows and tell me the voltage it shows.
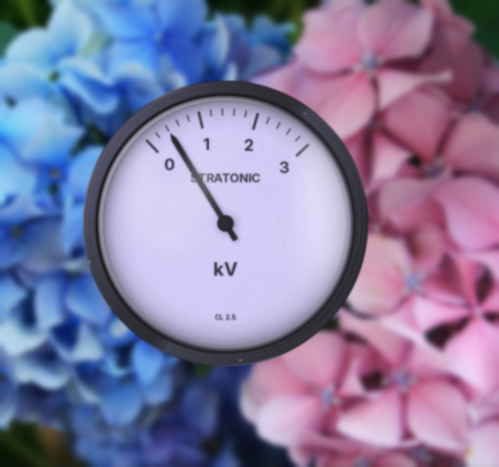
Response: 0.4 kV
